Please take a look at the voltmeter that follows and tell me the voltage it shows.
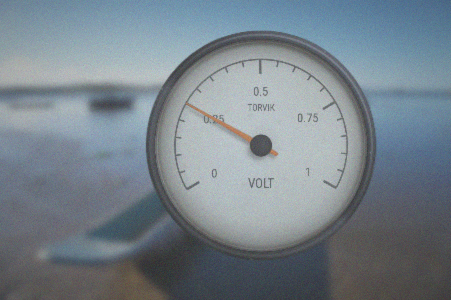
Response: 0.25 V
